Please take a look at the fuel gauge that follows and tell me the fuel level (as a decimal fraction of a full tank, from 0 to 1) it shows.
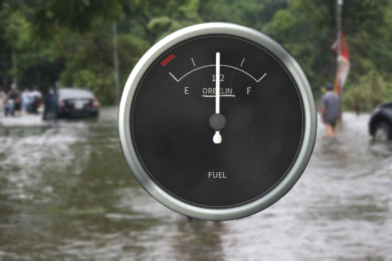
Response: 0.5
